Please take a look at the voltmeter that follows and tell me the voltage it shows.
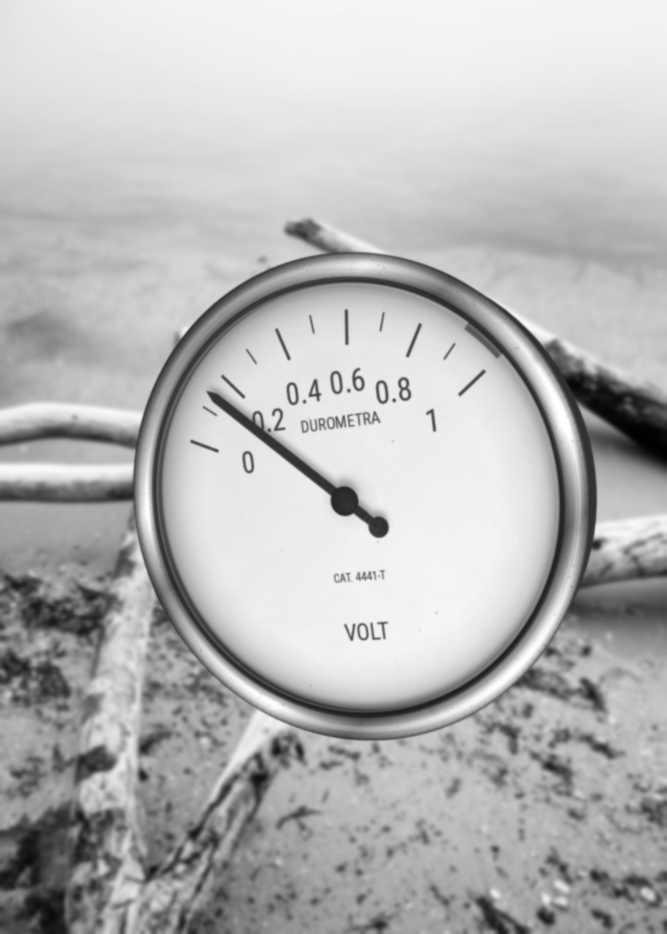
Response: 0.15 V
